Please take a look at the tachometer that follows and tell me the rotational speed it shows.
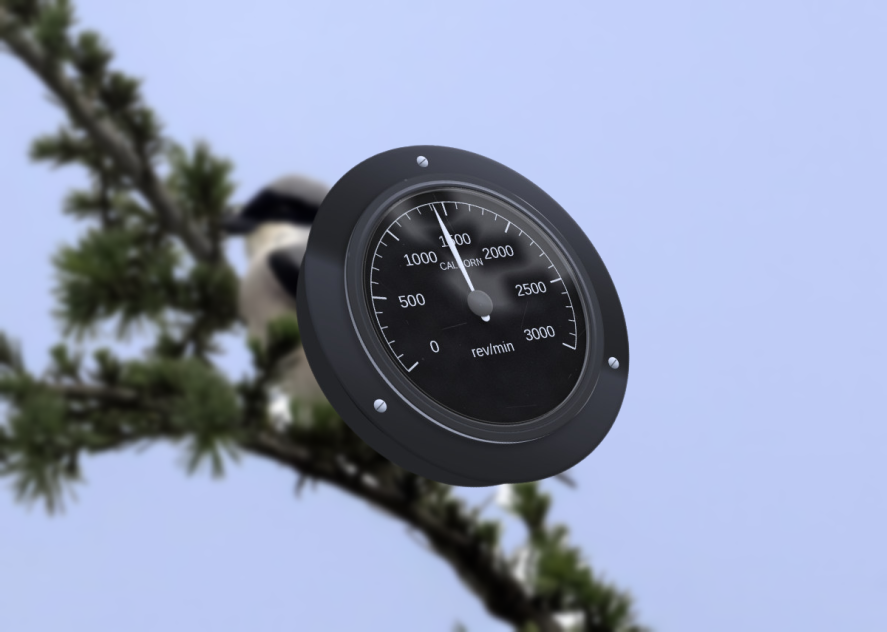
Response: 1400 rpm
